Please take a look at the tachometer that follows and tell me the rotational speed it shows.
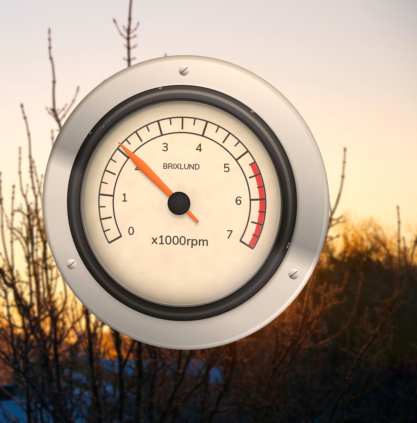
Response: 2125 rpm
